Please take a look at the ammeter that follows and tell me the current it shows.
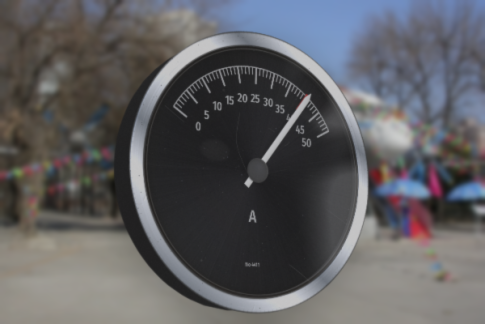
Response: 40 A
